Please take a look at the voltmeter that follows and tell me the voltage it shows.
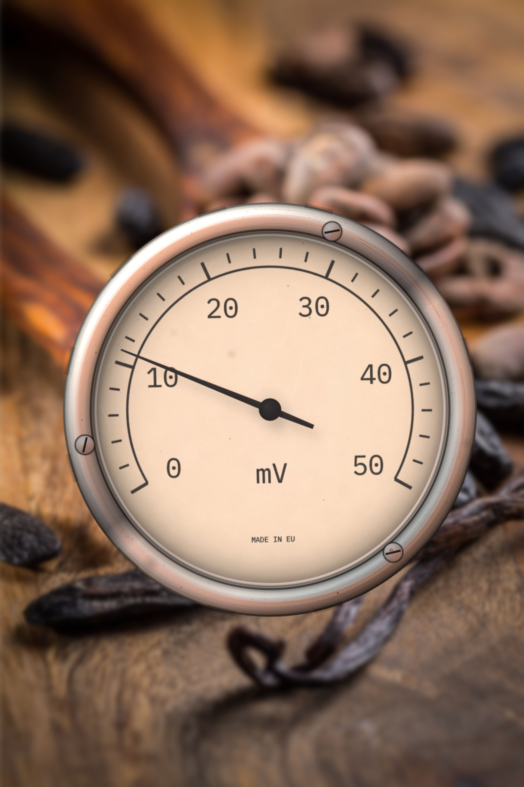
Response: 11 mV
